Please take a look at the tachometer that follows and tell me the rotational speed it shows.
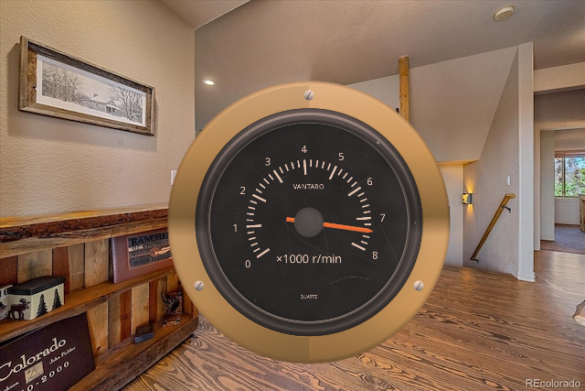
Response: 7400 rpm
